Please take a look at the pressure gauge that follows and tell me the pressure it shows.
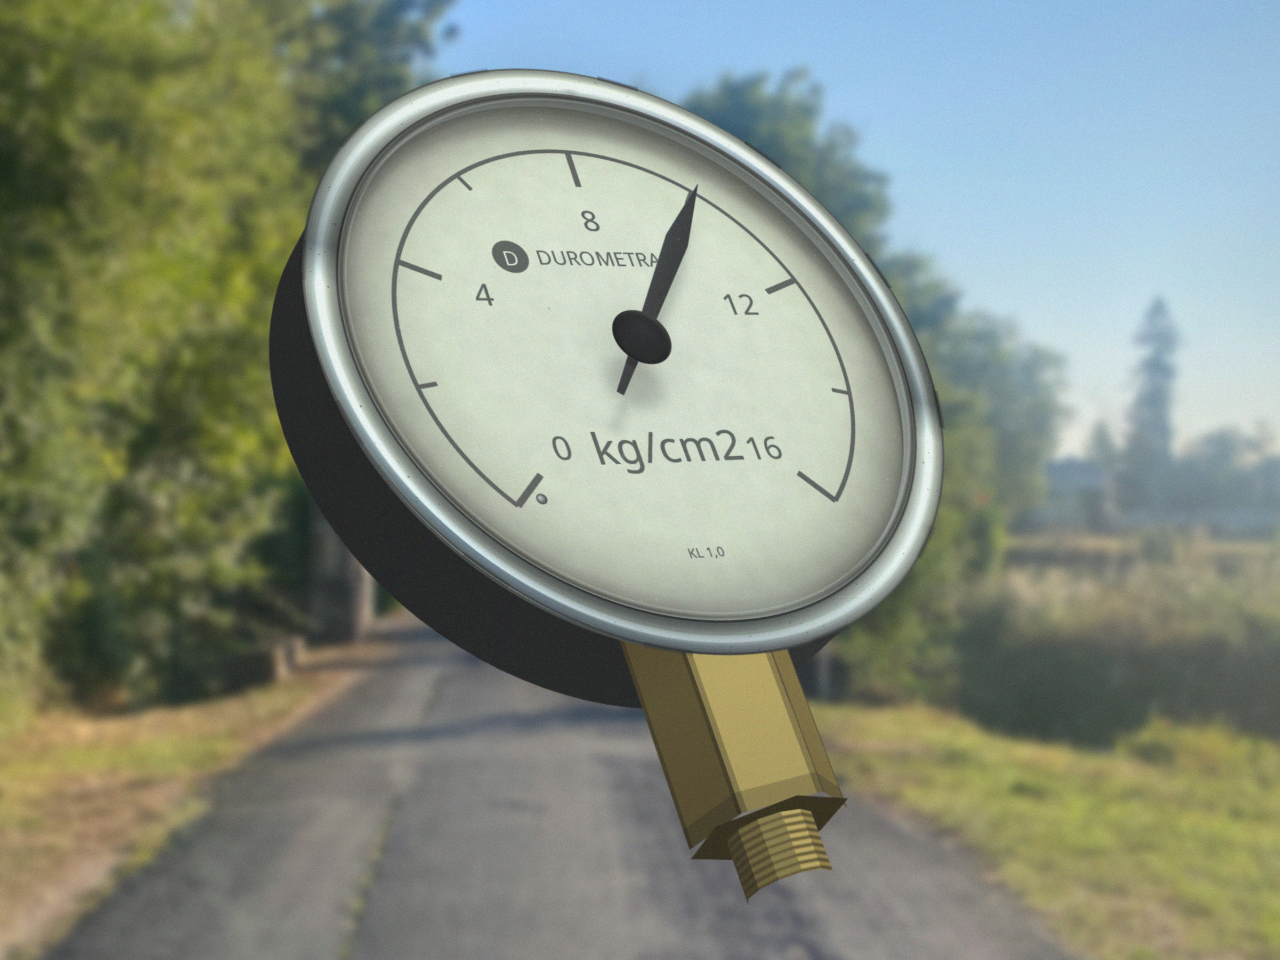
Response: 10 kg/cm²
